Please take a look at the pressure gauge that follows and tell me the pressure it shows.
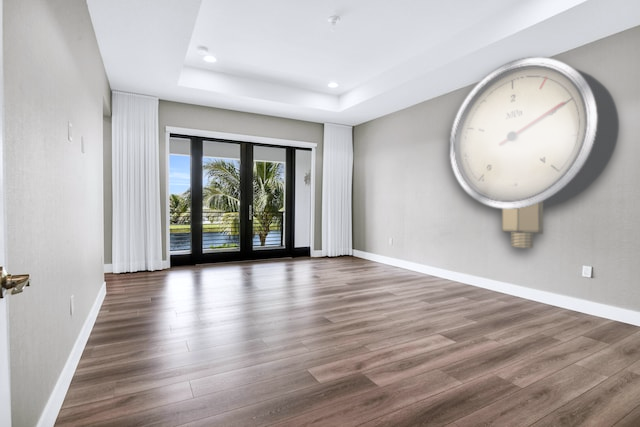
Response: 3 MPa
